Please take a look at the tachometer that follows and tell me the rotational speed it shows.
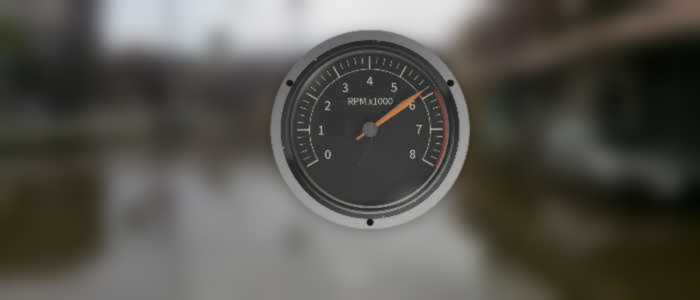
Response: 5800 rpm
